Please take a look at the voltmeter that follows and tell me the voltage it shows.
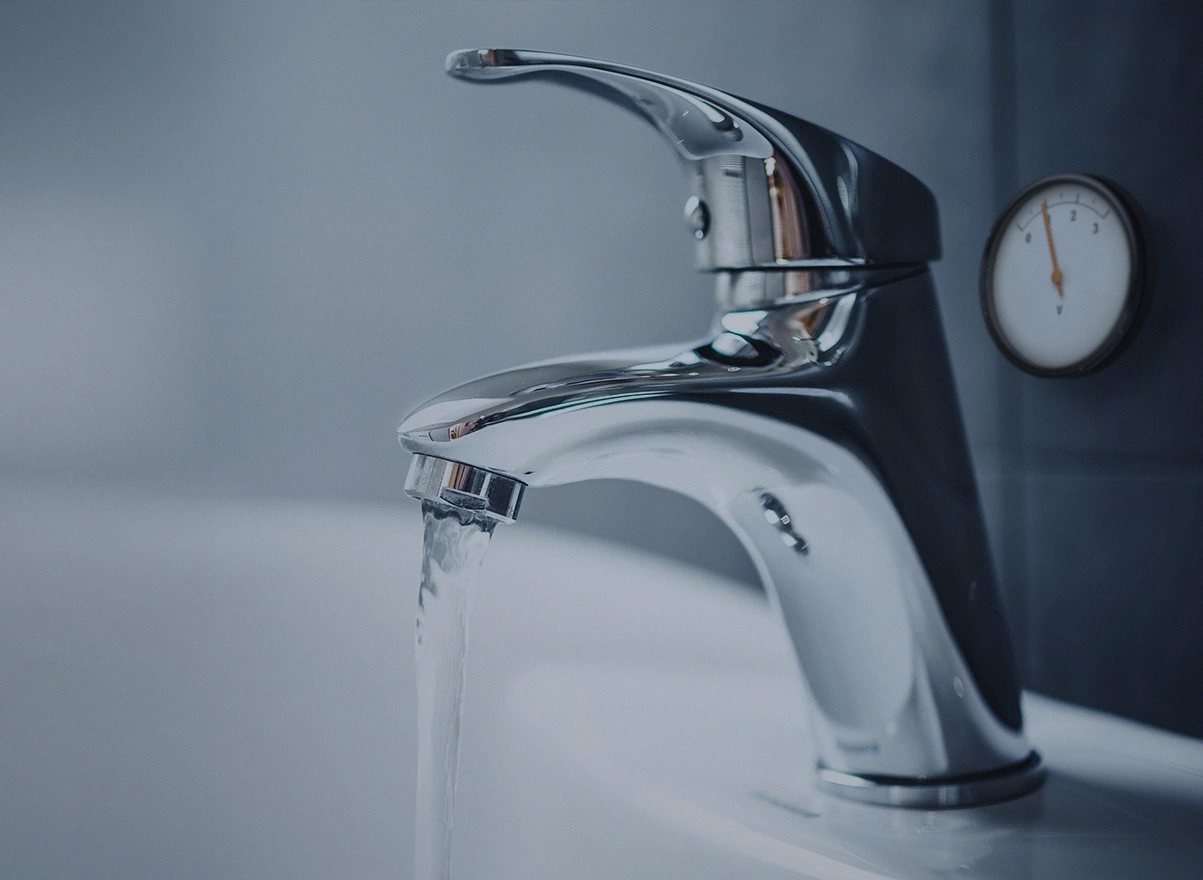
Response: 1 V
